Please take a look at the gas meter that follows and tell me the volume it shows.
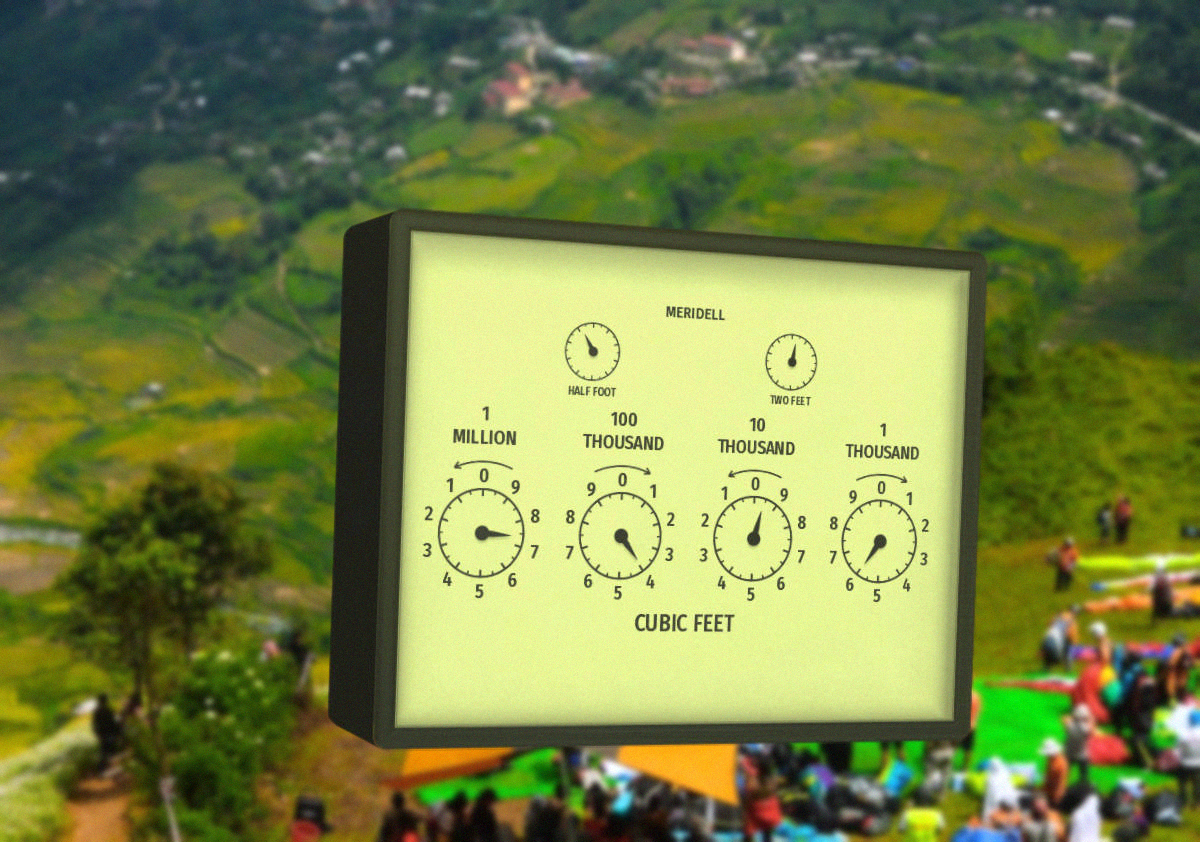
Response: 739600 ft³
